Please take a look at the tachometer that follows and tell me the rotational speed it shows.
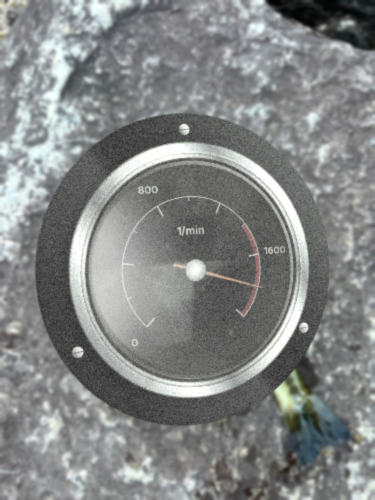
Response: 1800 rpm
